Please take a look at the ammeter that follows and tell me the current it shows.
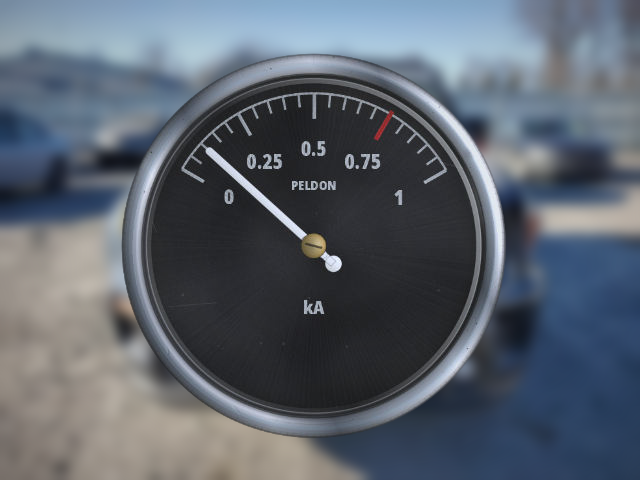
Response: 0.1 kA
